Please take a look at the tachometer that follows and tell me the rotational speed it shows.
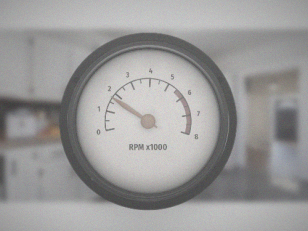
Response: 1750 rpm
